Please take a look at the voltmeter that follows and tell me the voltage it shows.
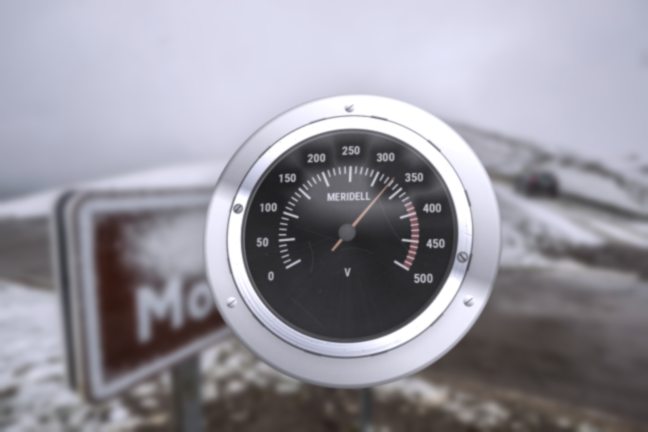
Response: 330 V
